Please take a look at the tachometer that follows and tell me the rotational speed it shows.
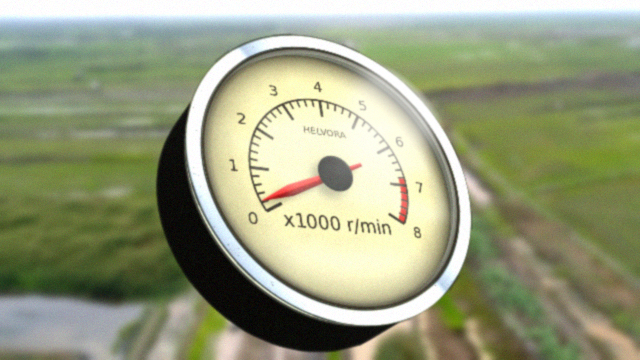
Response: 200 rpm
